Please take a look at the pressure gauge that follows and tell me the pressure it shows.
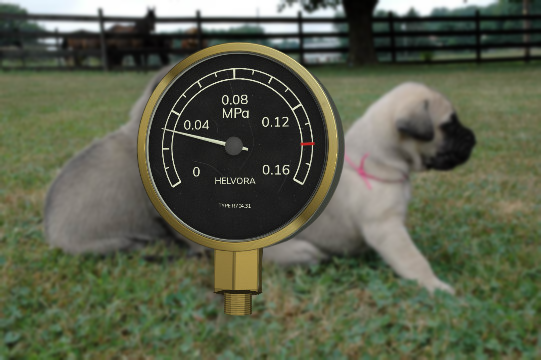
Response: 0.03 MPa
